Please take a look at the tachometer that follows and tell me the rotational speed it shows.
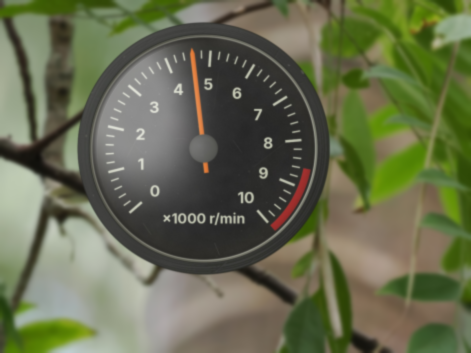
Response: 4600 rpm
